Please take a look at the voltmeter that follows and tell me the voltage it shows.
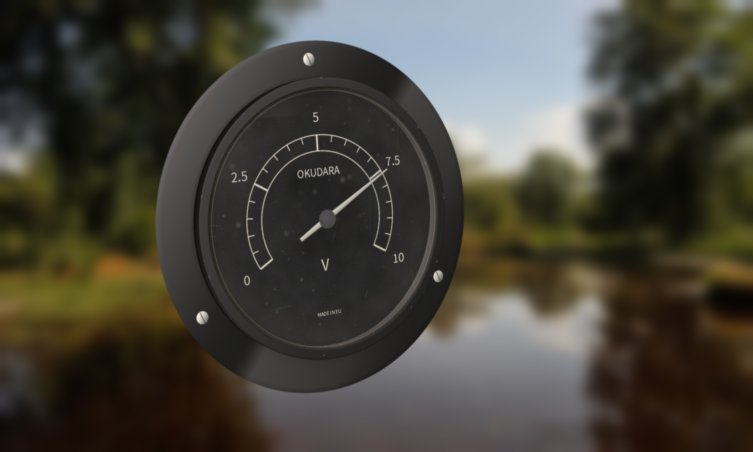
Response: 7.5 V
